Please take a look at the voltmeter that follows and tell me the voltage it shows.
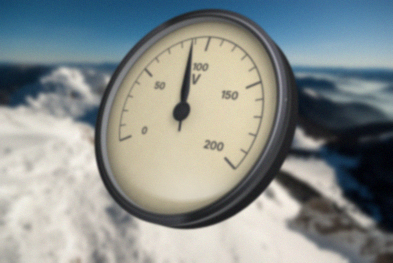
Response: 90 V
